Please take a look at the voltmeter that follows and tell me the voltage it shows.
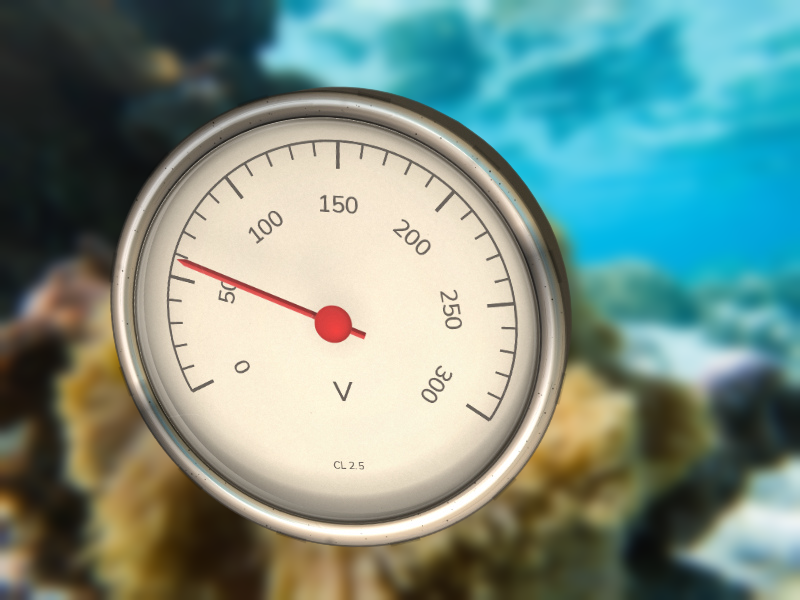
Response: 60 V
